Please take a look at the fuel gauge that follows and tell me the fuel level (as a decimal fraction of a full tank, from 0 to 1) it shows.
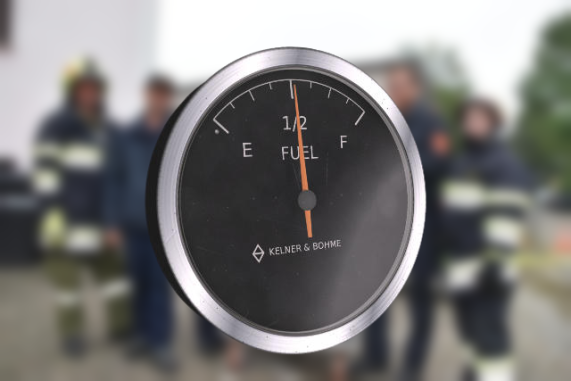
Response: 0.5
